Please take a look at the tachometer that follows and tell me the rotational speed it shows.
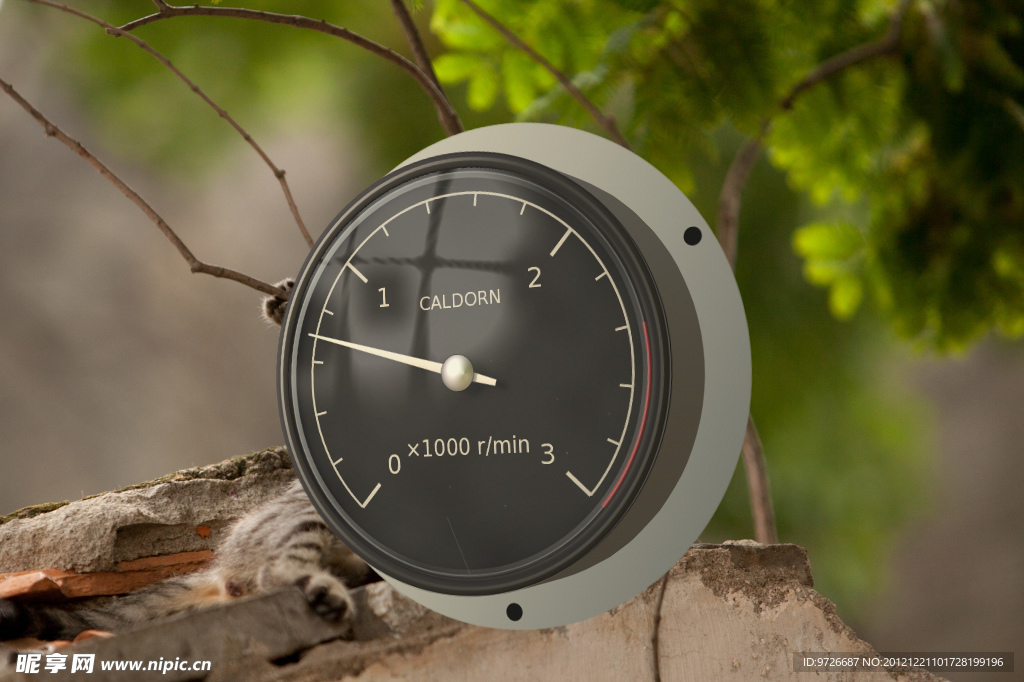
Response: 700 rpm
